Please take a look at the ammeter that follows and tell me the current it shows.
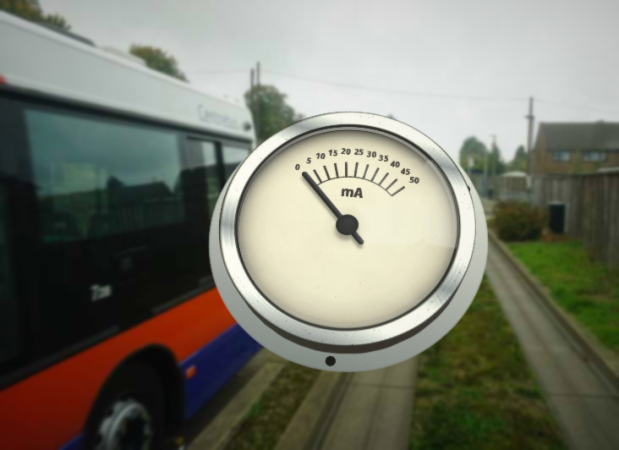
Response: 0 mA
